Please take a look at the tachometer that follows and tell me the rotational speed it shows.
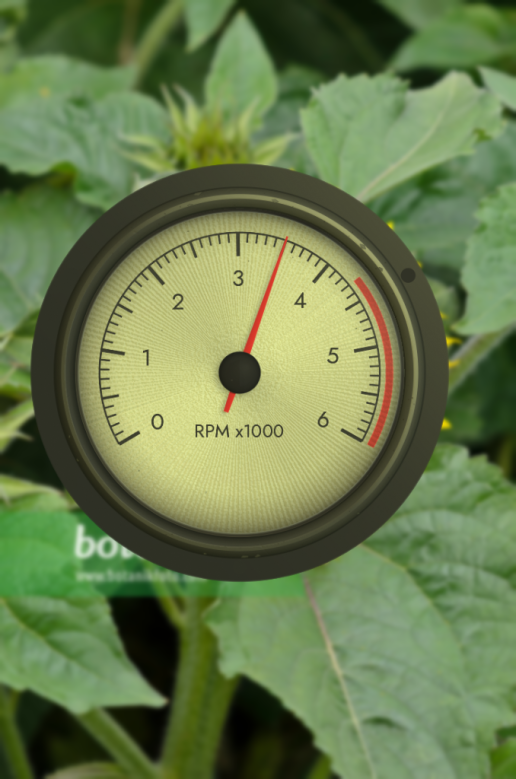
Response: 3500 rpm
